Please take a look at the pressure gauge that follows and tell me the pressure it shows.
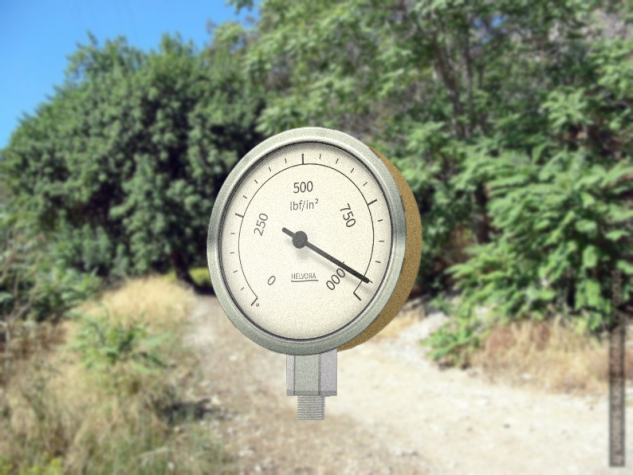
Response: 950 psi
